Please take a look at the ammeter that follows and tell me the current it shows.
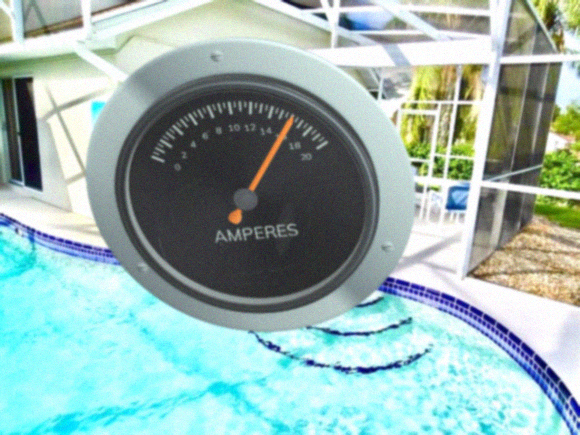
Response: 16 A
